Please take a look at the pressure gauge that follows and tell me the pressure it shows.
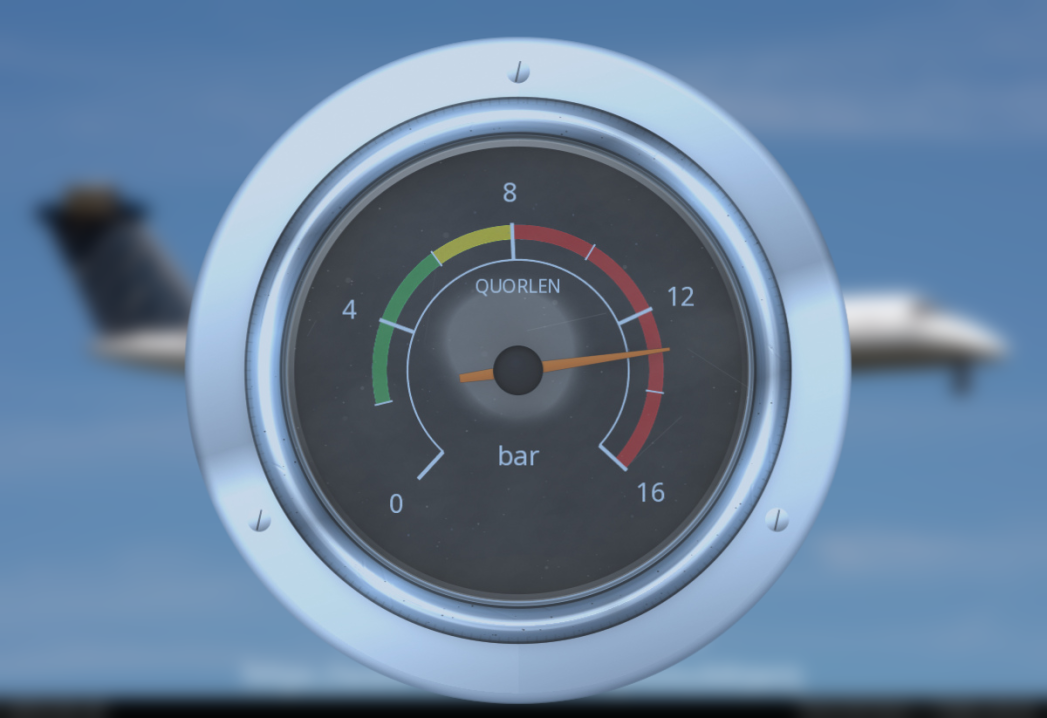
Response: 13 bar
